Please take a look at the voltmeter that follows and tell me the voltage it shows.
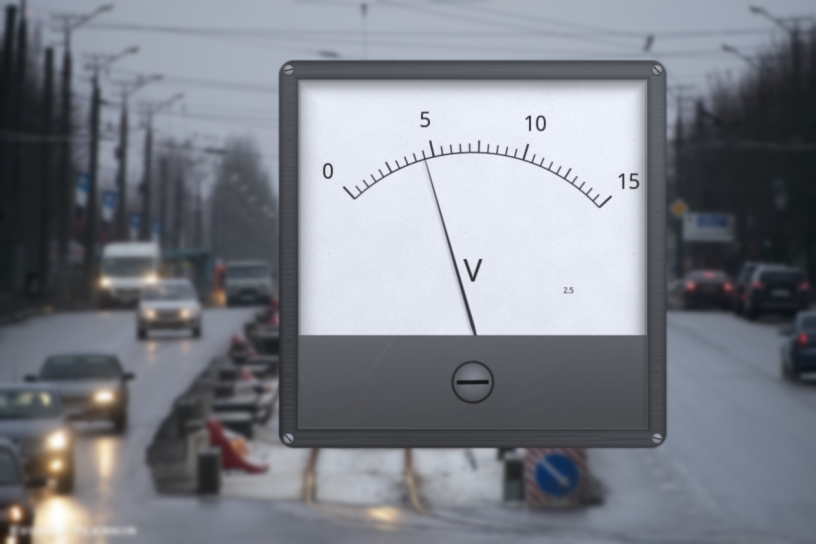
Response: 4.5 V
